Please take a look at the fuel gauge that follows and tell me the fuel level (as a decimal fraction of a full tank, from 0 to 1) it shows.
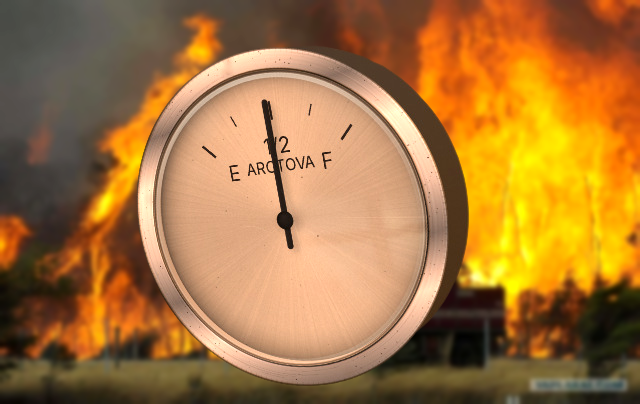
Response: 0.5
